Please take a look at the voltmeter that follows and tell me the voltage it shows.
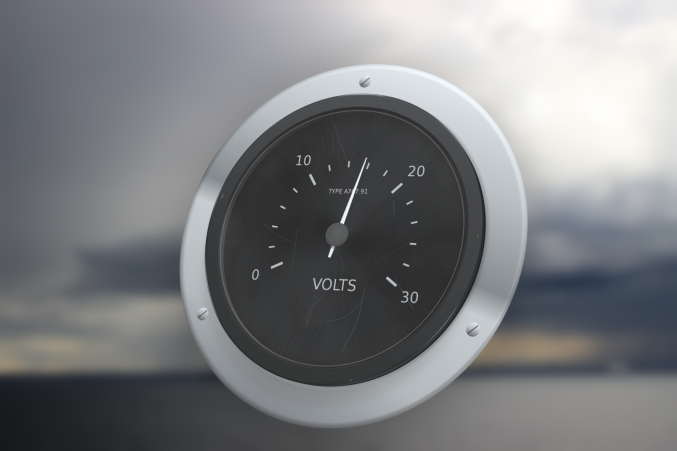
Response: 16 V
